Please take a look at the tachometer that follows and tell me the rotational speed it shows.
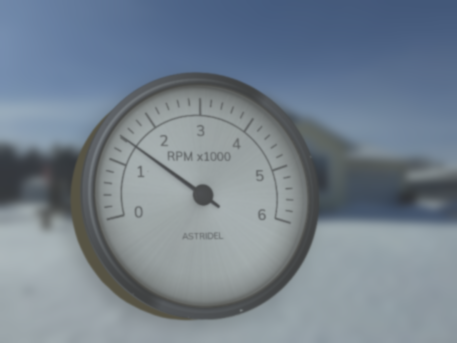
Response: 1400 rpm
